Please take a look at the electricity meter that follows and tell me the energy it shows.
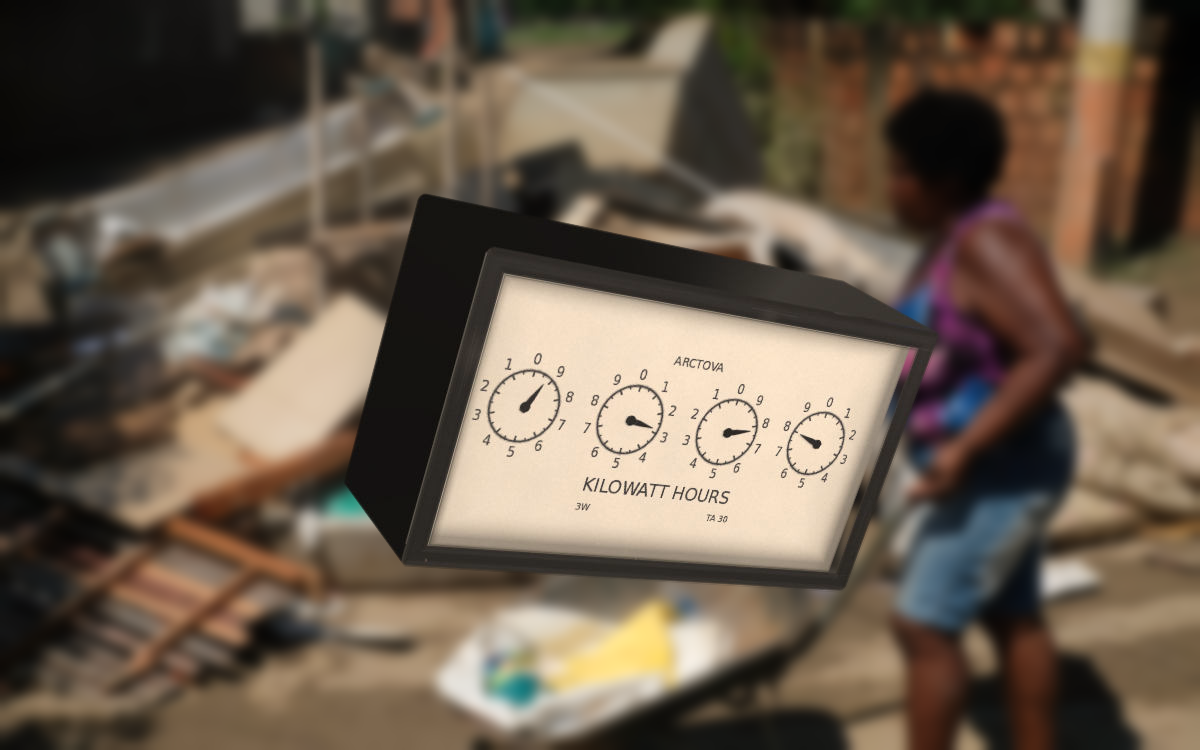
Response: 9278 kWh
